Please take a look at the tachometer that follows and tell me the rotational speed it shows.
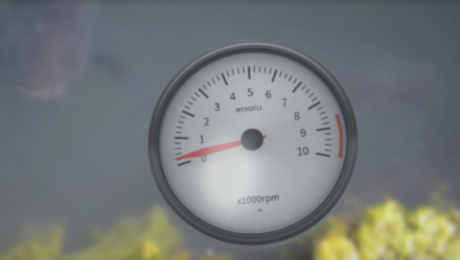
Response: 200 rpm
